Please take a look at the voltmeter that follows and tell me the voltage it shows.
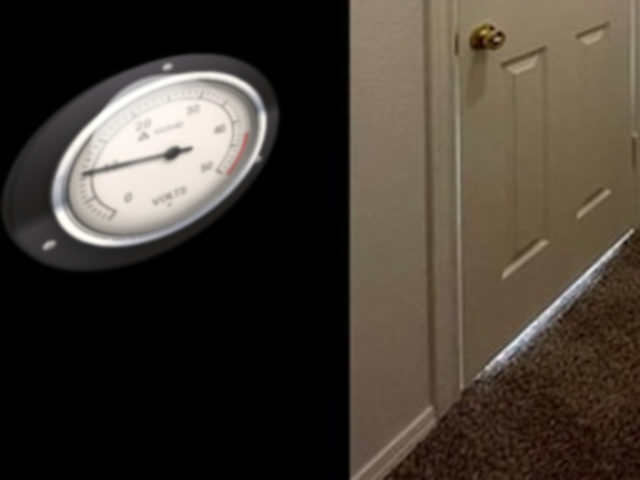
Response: 10 V
